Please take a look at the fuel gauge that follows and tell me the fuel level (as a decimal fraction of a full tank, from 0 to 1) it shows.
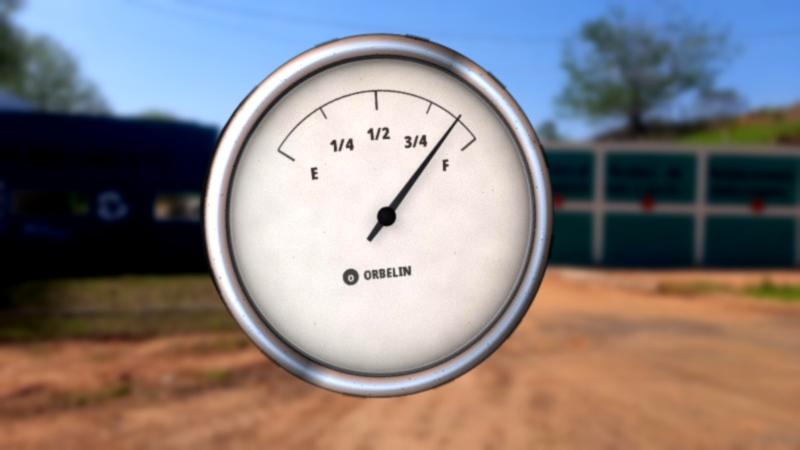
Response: 0.875
